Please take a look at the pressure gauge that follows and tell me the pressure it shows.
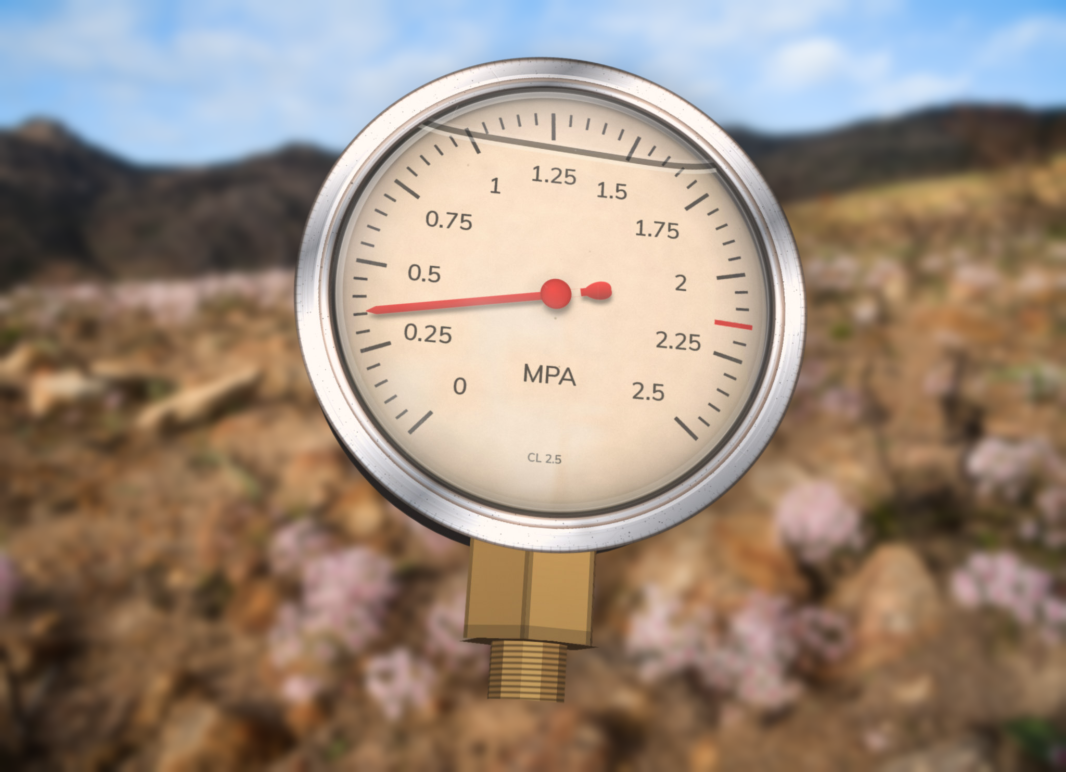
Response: 0.35 MPa
